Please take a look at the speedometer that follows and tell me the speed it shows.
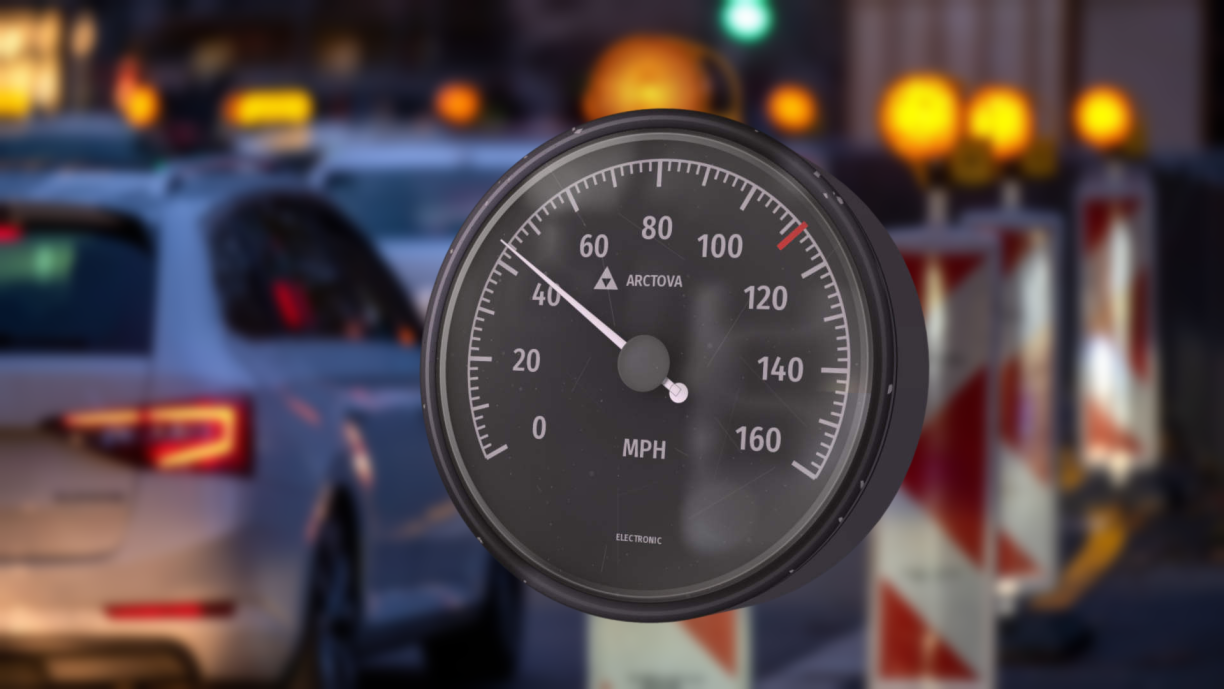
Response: 44 mph
